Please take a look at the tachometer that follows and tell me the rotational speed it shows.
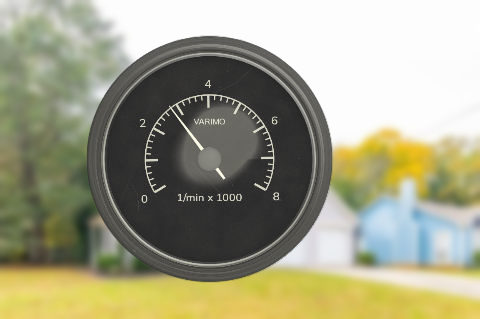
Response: 2800 rpm
